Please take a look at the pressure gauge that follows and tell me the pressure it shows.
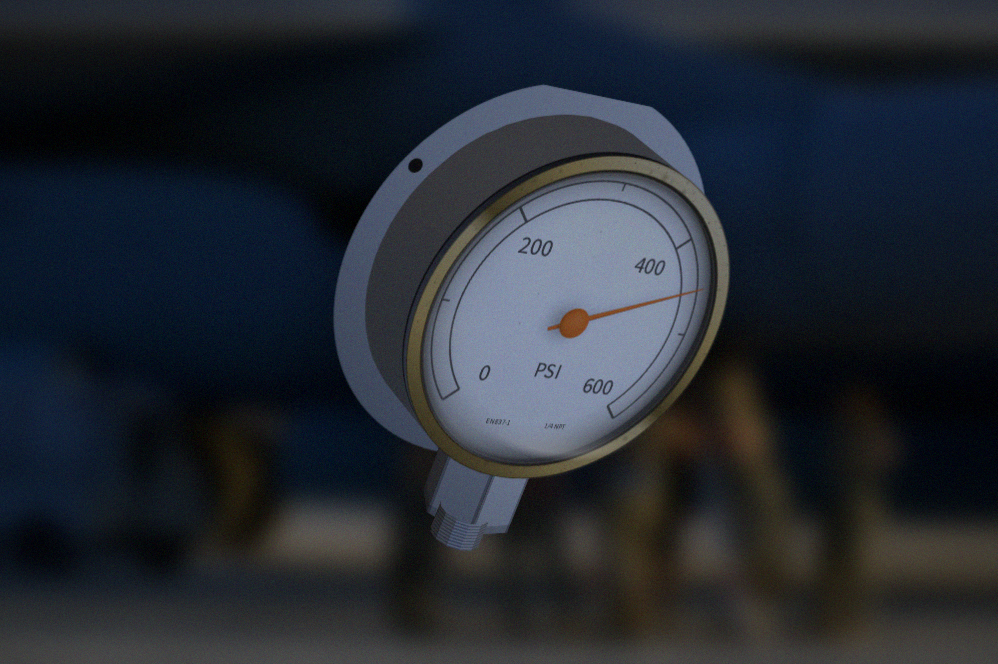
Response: 450 psi
